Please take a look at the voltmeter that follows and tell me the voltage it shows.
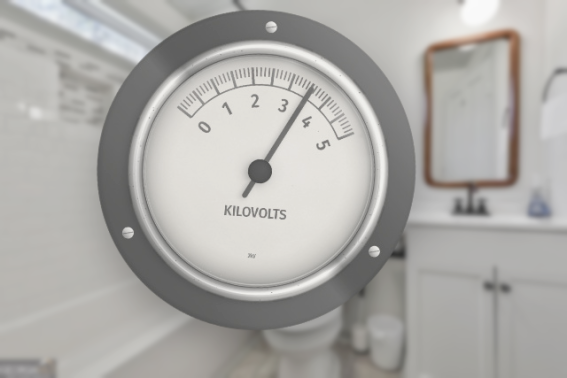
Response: 3.5 kV
